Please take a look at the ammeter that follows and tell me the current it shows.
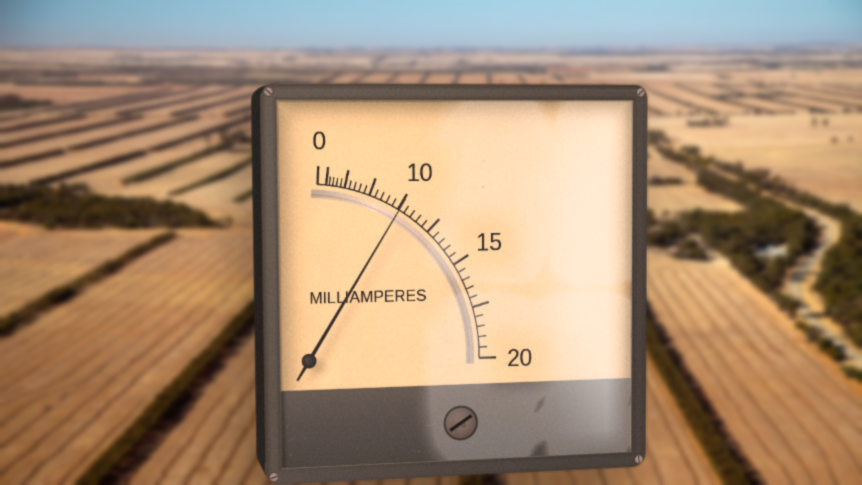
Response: 10 mA
